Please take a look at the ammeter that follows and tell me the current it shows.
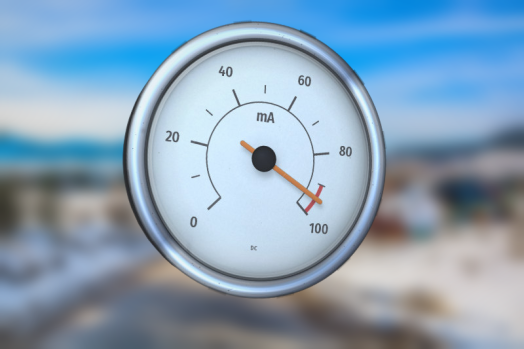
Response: 95 mA
